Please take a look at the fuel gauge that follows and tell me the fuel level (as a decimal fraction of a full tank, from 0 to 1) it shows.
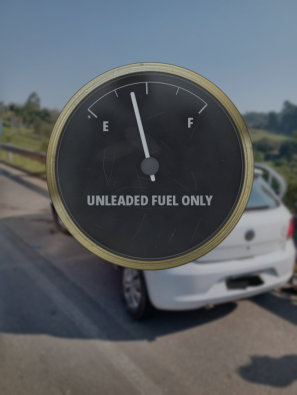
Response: 0.375
